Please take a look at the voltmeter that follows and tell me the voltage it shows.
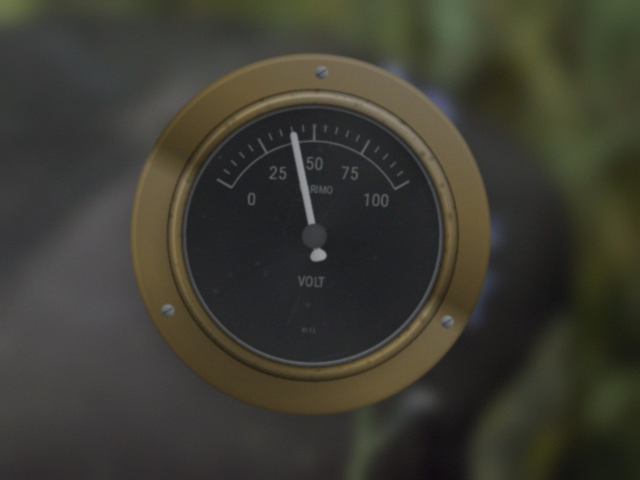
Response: 40 V
